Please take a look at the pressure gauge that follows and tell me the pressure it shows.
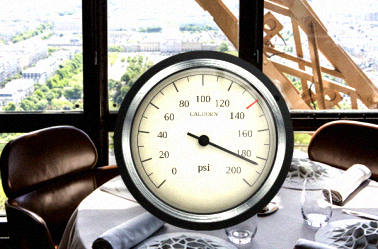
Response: 185 psi
